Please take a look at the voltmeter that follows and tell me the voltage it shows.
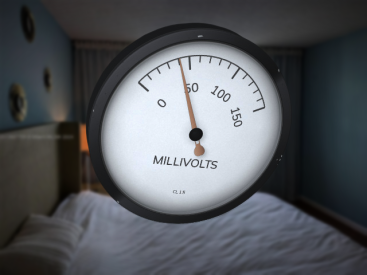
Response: 40 mV
